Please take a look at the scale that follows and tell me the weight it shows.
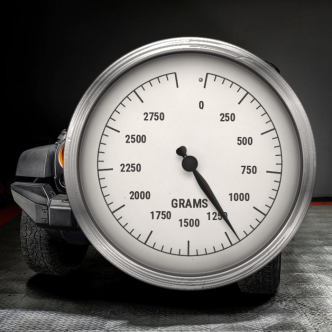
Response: 1200 g
